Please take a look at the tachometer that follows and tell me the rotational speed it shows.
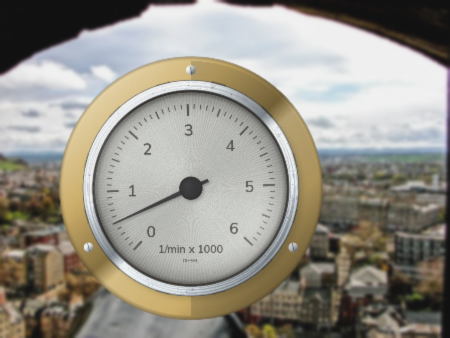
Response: 500 rpm
